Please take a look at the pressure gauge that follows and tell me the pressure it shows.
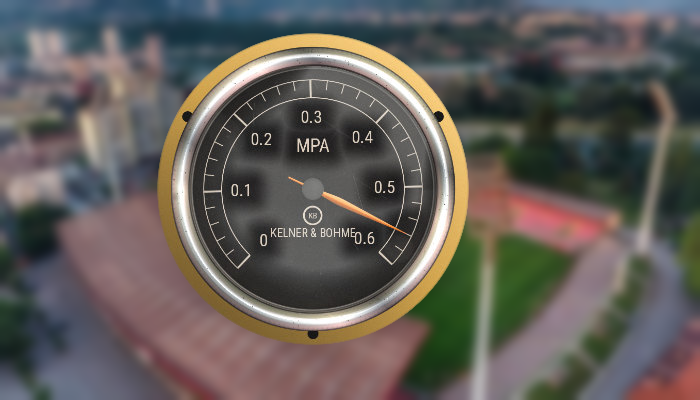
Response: 0.56 MPa
